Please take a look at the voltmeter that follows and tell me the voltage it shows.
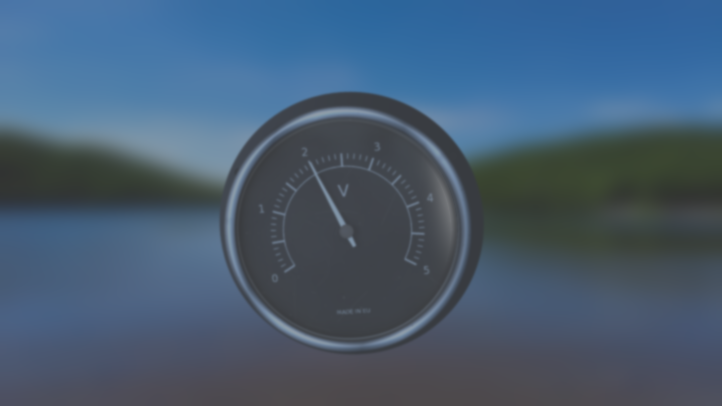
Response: 2 V
